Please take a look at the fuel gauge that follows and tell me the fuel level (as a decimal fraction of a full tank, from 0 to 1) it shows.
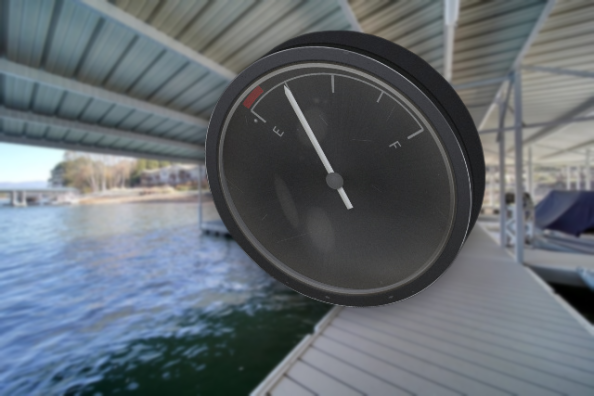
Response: 0.25
